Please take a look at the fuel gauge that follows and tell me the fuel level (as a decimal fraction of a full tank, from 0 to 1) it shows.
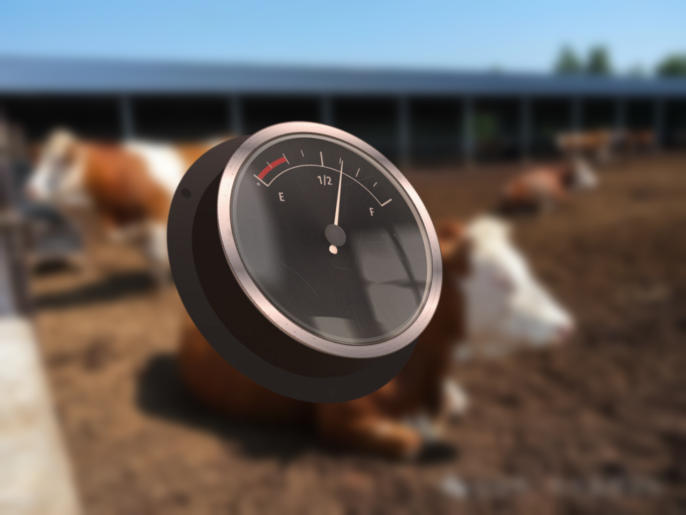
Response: 0.625
